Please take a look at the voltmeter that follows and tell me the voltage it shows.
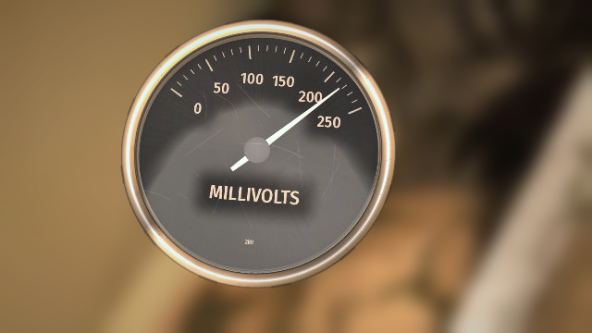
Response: 220 mV
